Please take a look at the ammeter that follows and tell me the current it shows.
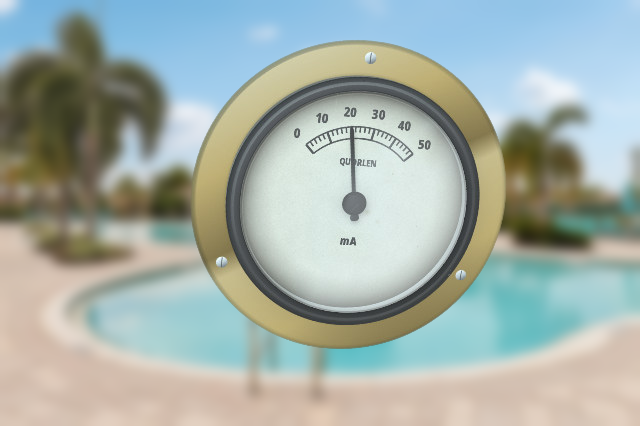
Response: 20 mA
